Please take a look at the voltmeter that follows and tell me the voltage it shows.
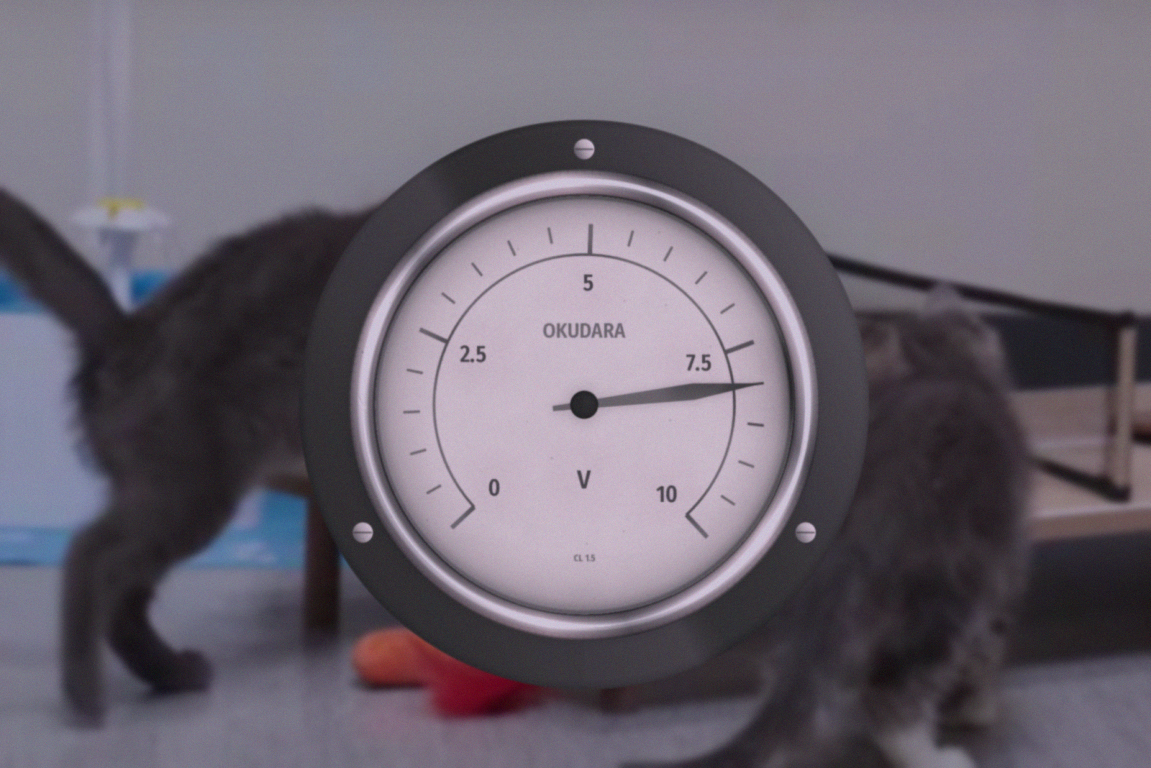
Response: 8 V
